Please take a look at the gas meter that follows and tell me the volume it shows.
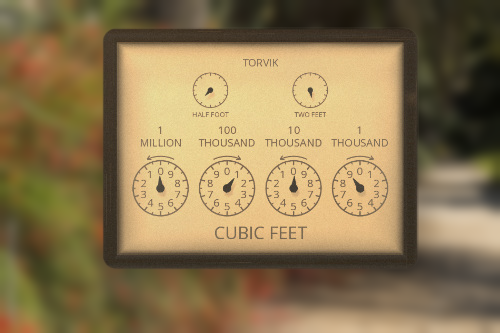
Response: 9900 ft³
